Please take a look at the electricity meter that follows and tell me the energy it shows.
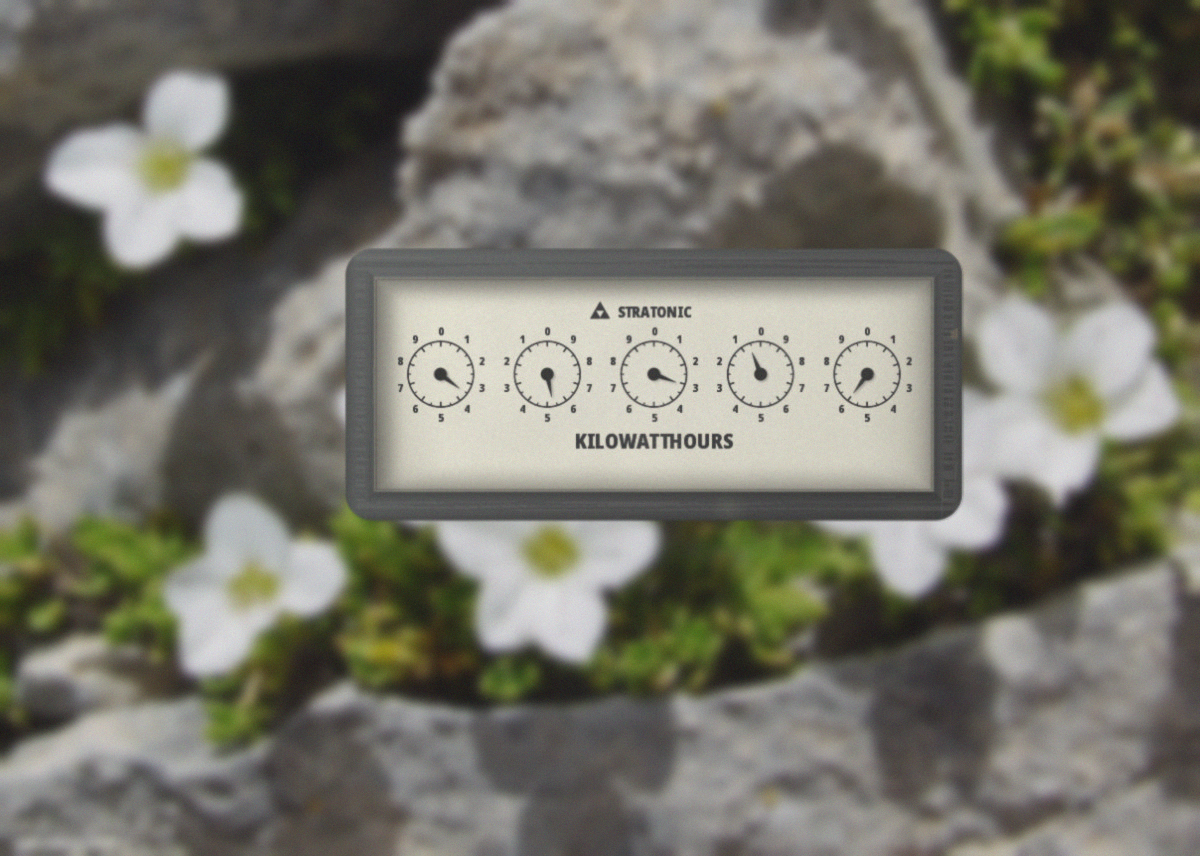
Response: 35306 kWh
